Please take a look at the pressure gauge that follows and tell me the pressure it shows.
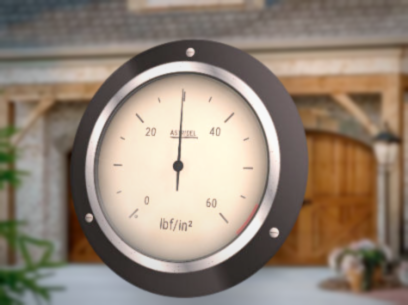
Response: 30 psi
